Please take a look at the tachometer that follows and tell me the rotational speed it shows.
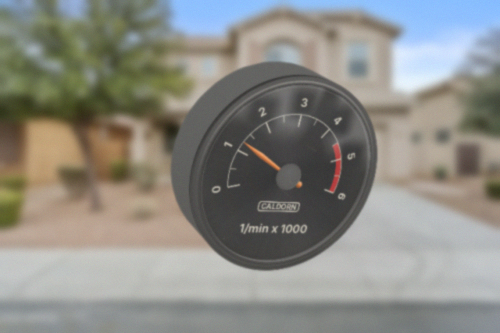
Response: 1250 rpm
